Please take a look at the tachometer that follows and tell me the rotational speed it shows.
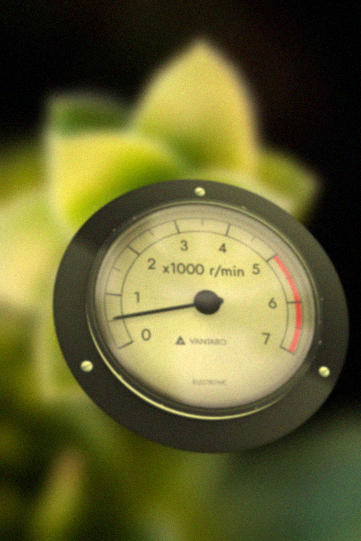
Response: 500 rpm
